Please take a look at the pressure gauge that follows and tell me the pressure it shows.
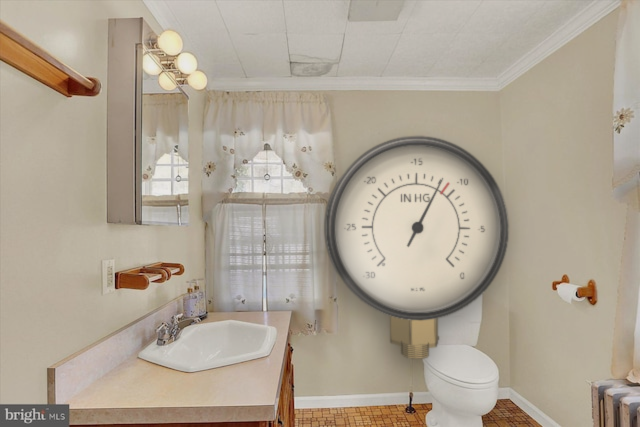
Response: -12 inHg
